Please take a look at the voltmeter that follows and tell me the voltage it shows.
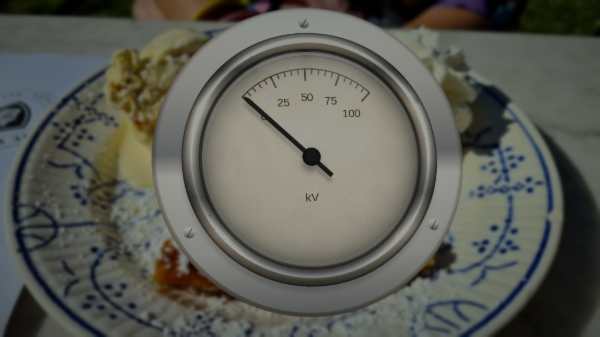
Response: 0 kV
